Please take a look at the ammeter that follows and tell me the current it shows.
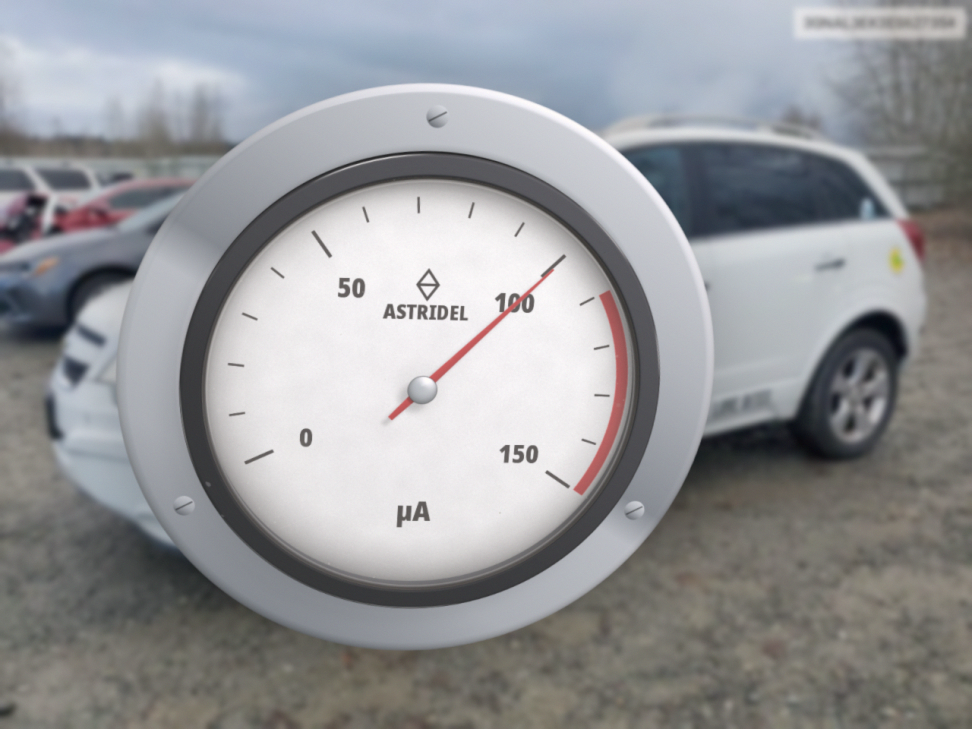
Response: 100 µA
